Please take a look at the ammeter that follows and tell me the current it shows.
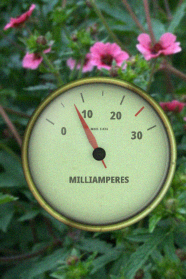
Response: 7.5 mA
